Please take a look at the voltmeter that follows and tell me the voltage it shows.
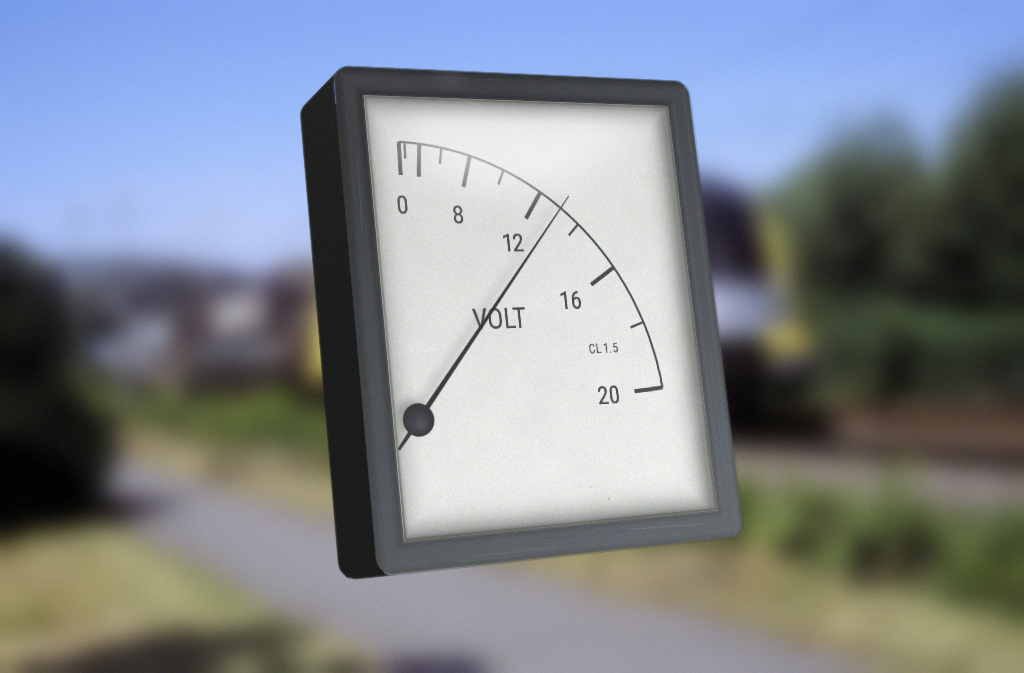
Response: 13 V
